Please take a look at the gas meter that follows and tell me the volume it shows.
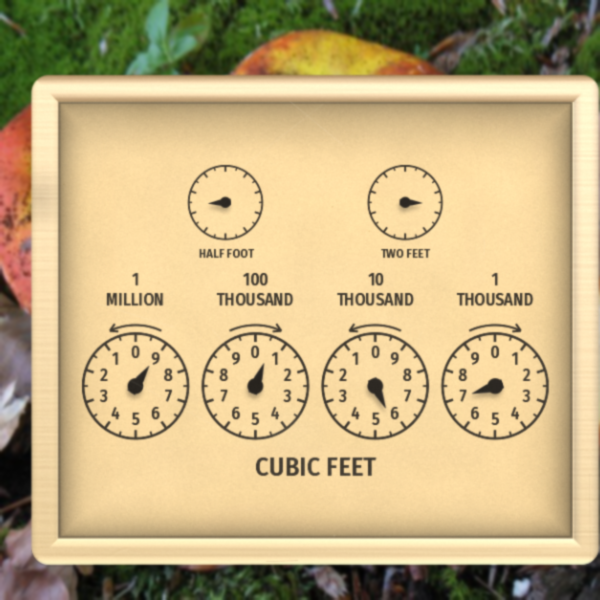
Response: 905700 ft³
